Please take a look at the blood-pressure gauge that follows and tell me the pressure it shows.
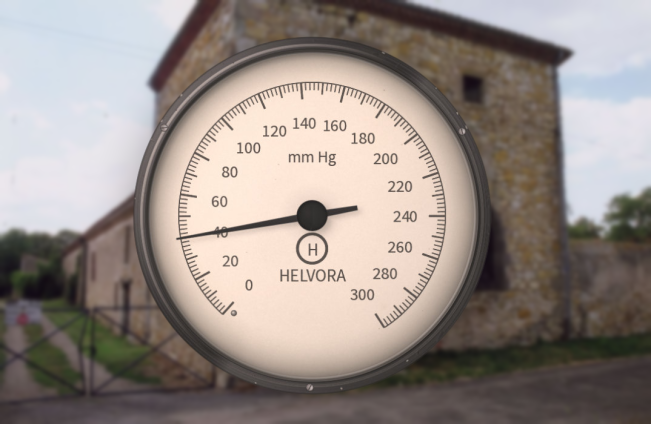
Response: 40 mmHg
